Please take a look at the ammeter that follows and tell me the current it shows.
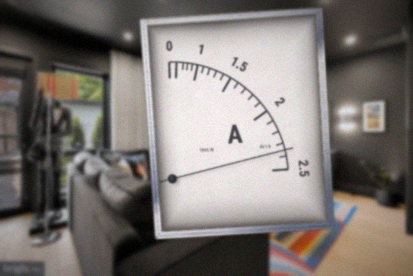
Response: 2.35 A
